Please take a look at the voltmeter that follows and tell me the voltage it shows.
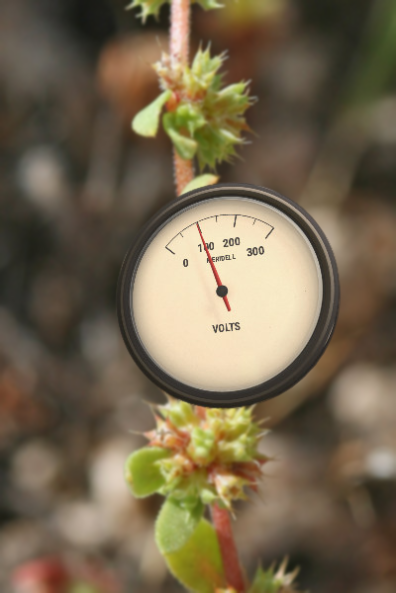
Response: 100 V
